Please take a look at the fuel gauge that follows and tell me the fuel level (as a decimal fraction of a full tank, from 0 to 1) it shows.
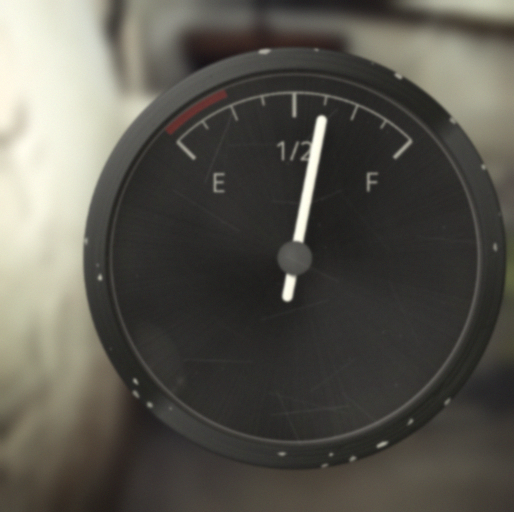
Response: 0.625
